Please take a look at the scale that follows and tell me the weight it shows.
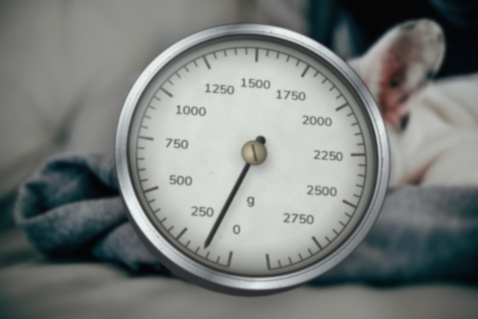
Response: 125 g
